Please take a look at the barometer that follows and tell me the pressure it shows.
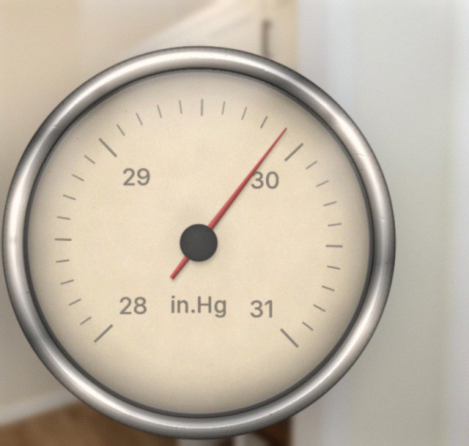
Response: 29.9 inHg
